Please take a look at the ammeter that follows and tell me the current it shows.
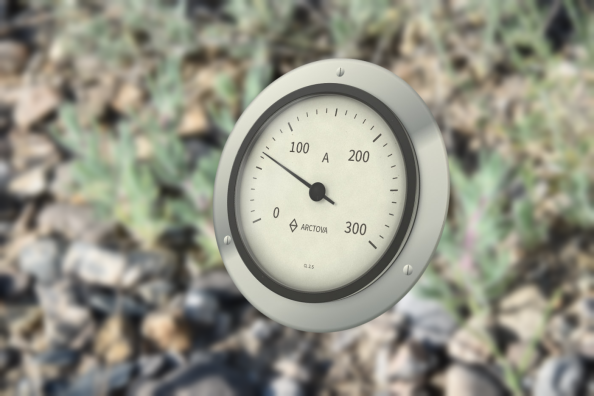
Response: 65 A
